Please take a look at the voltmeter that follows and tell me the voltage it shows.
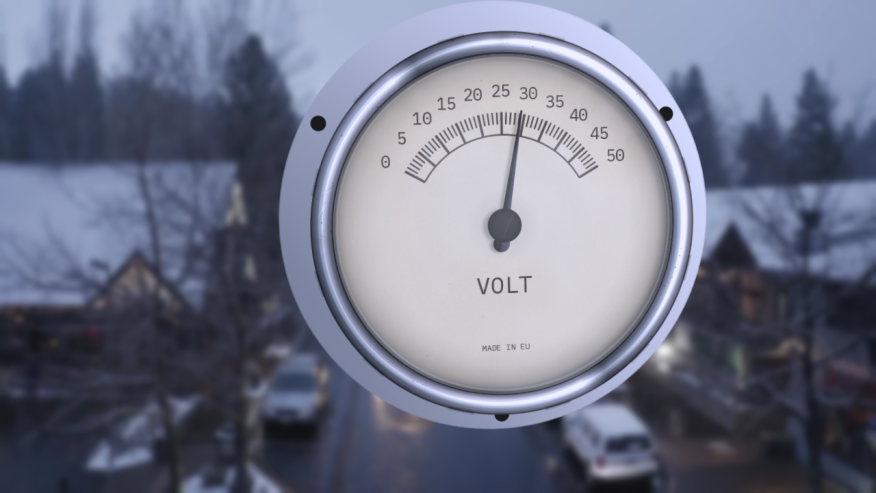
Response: 29 V
